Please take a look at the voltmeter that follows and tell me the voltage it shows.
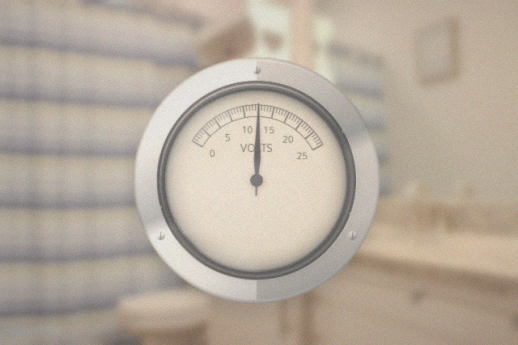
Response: 12.5 V
